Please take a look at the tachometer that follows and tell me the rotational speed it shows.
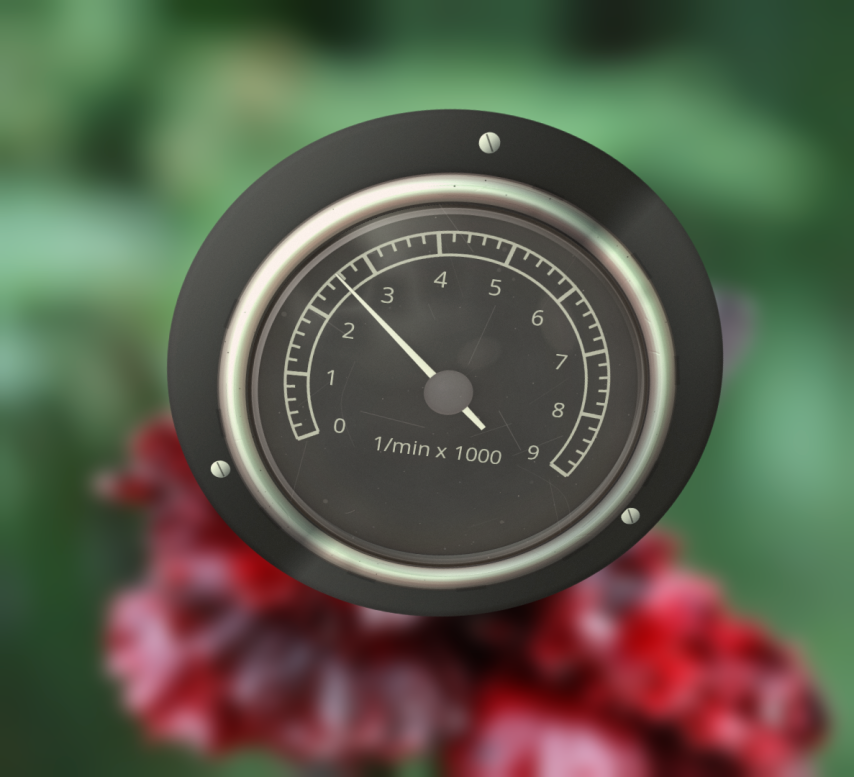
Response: 2600 rpm
